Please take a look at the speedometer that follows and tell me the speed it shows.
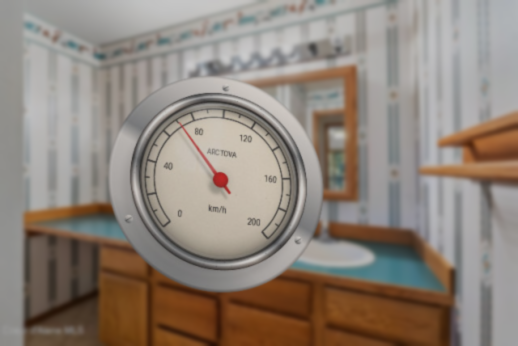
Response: 70 km/h
